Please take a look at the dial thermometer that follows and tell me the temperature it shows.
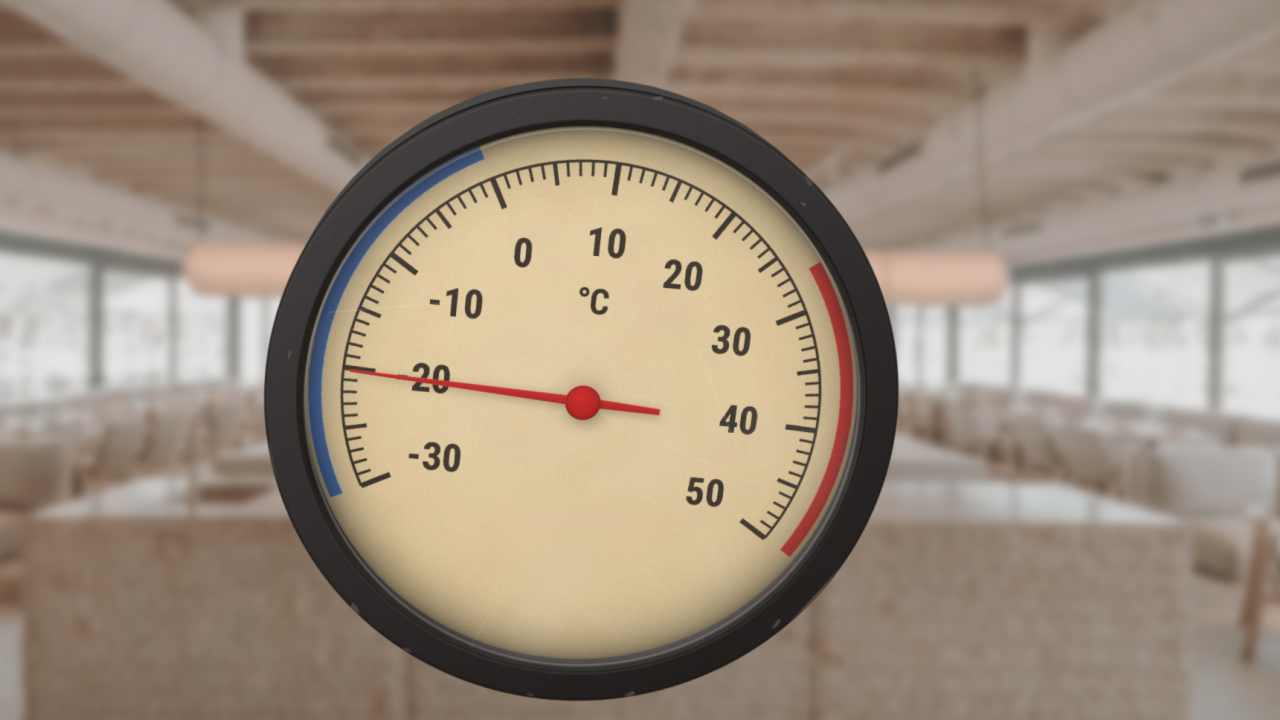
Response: -20 °C
